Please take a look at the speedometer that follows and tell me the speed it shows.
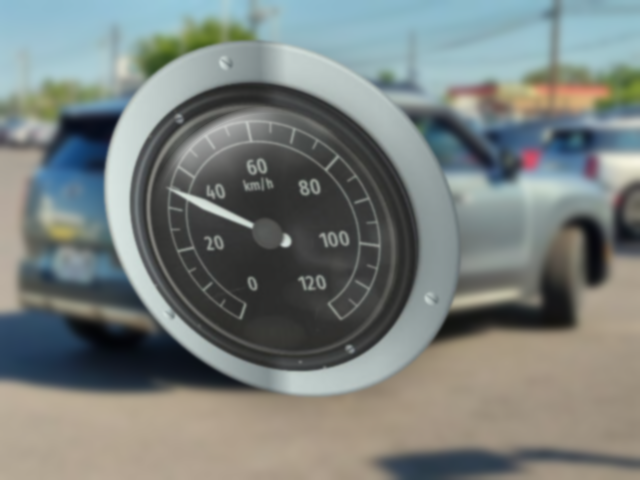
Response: 35 km/h
